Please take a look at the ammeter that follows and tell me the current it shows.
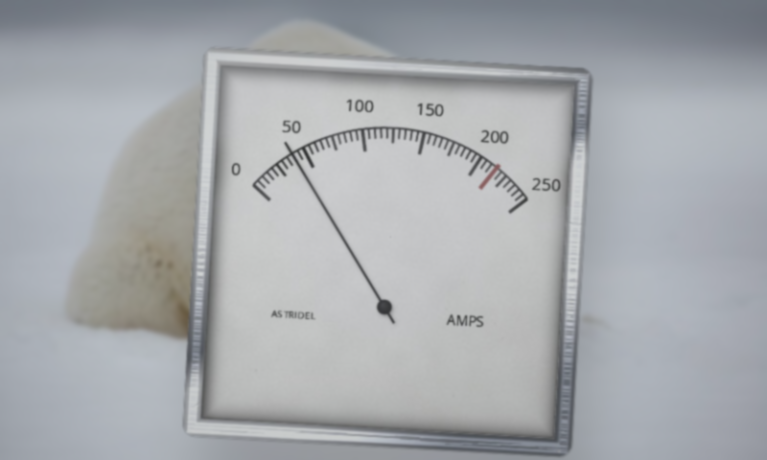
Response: 40 A
